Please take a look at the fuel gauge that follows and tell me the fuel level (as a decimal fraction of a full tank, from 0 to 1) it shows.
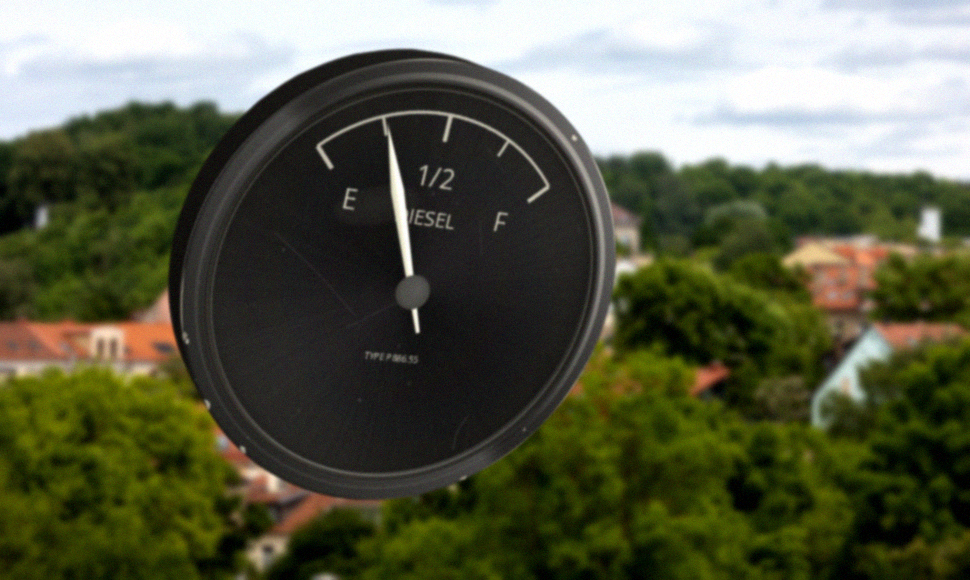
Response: 0.25
